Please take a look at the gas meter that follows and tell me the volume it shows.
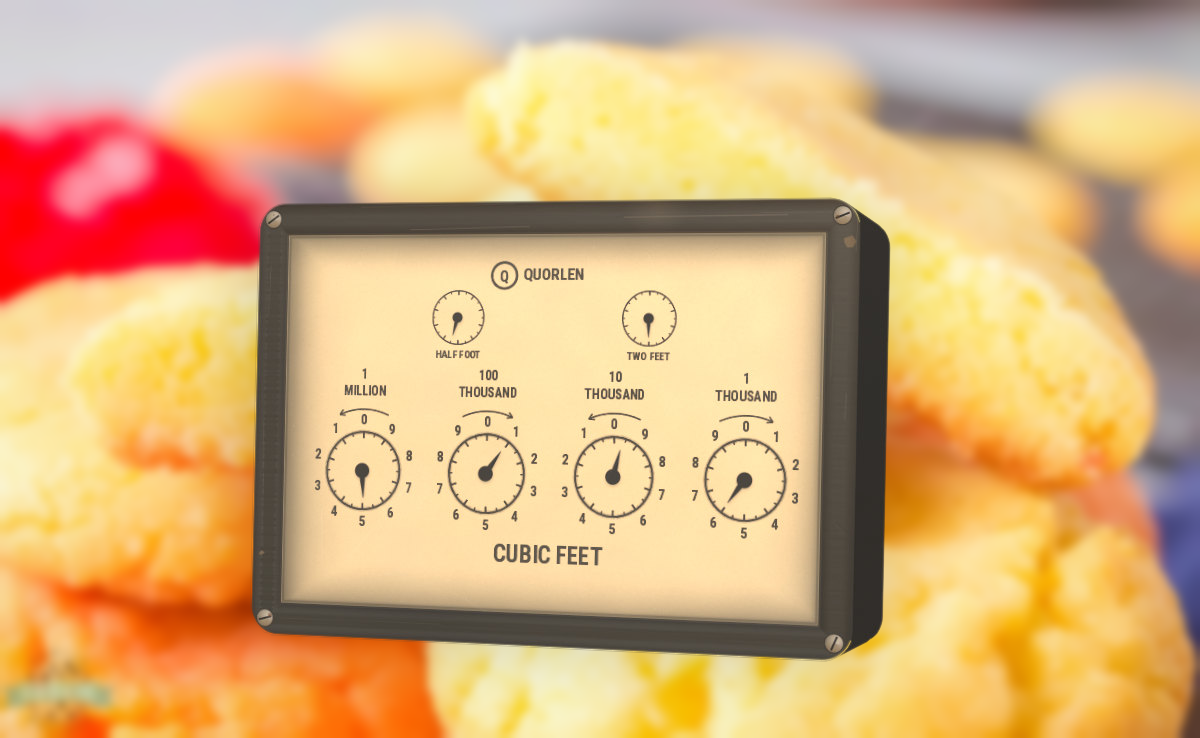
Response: 509600 ft³
